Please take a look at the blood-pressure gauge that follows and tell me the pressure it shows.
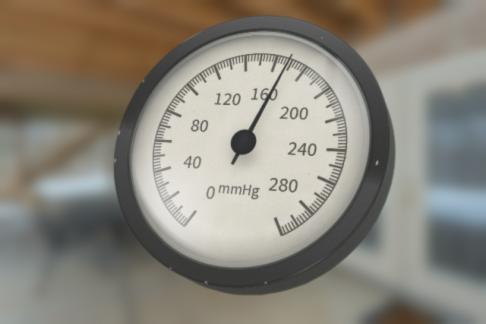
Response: 170 mmHg
